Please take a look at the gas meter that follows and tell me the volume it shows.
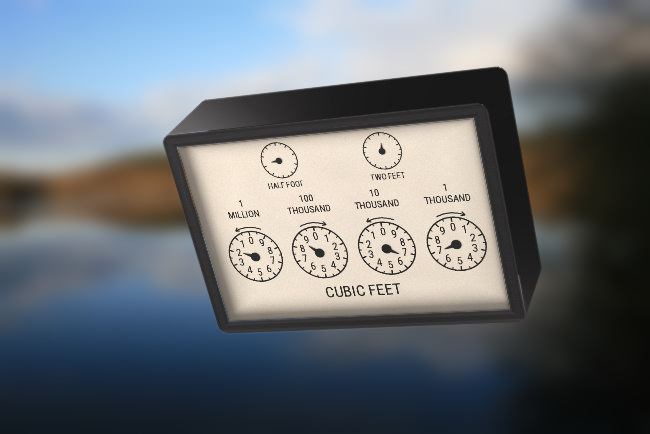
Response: 186700 ft³
